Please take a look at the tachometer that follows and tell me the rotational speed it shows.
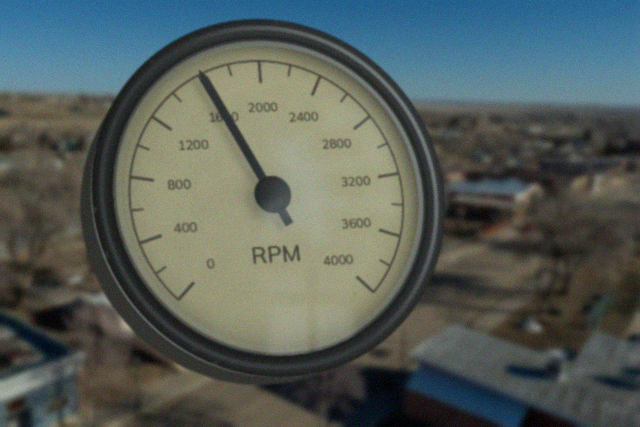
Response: 1600 rpm
